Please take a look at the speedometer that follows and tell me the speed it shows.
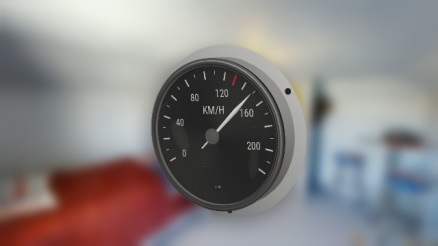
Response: 150 km/h
